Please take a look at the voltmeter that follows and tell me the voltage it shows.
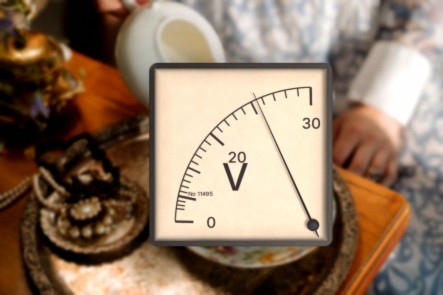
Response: 25.5 V
